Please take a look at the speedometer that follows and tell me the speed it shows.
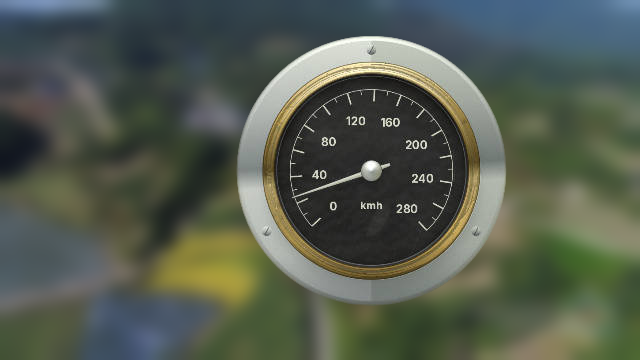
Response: 25 km/h
